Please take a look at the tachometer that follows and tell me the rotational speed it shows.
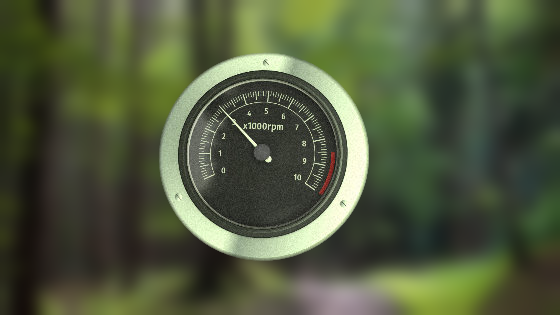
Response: 3000 rpm
